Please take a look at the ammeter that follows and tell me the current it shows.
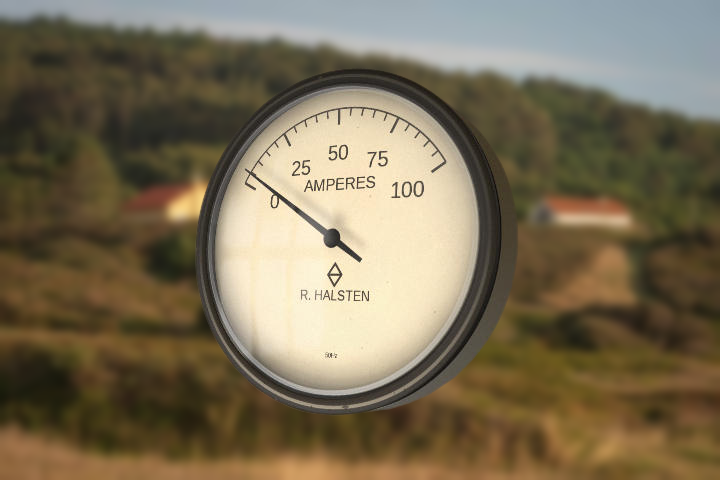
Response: 5 A
